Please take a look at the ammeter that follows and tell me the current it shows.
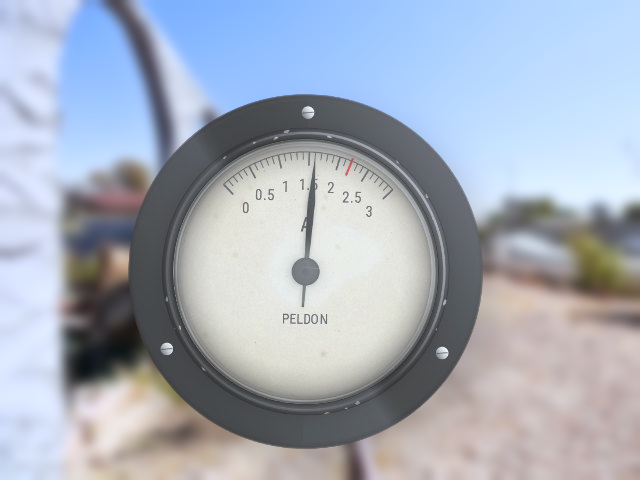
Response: 1.6 A
